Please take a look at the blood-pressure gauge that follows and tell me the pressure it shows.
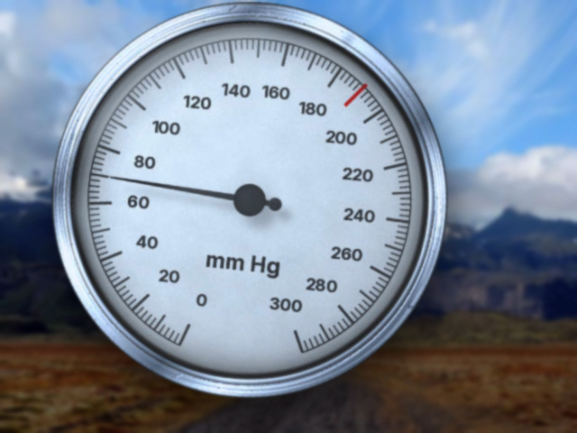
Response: 70 mmHg
